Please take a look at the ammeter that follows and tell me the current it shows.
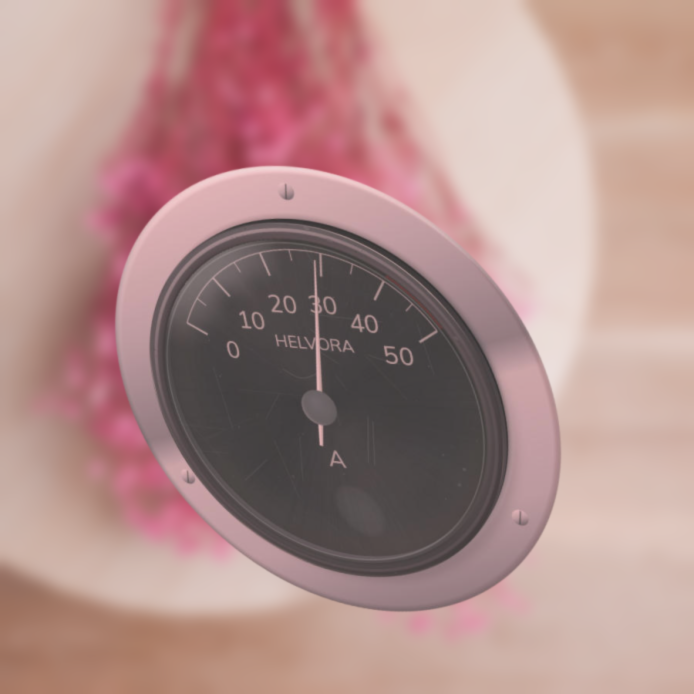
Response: 30 A
